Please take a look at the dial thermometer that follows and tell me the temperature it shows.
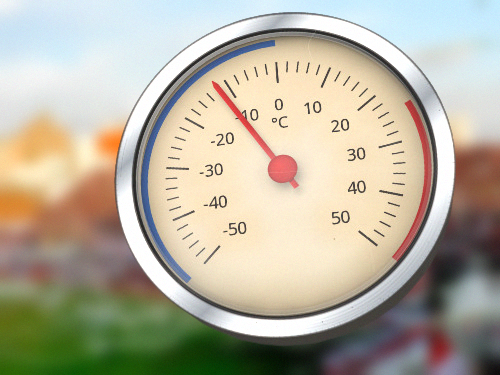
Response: -12 °C
